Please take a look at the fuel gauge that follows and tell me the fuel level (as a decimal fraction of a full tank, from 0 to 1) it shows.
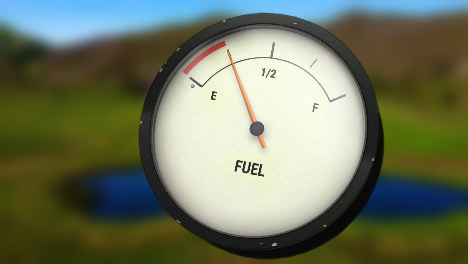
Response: 0.25
